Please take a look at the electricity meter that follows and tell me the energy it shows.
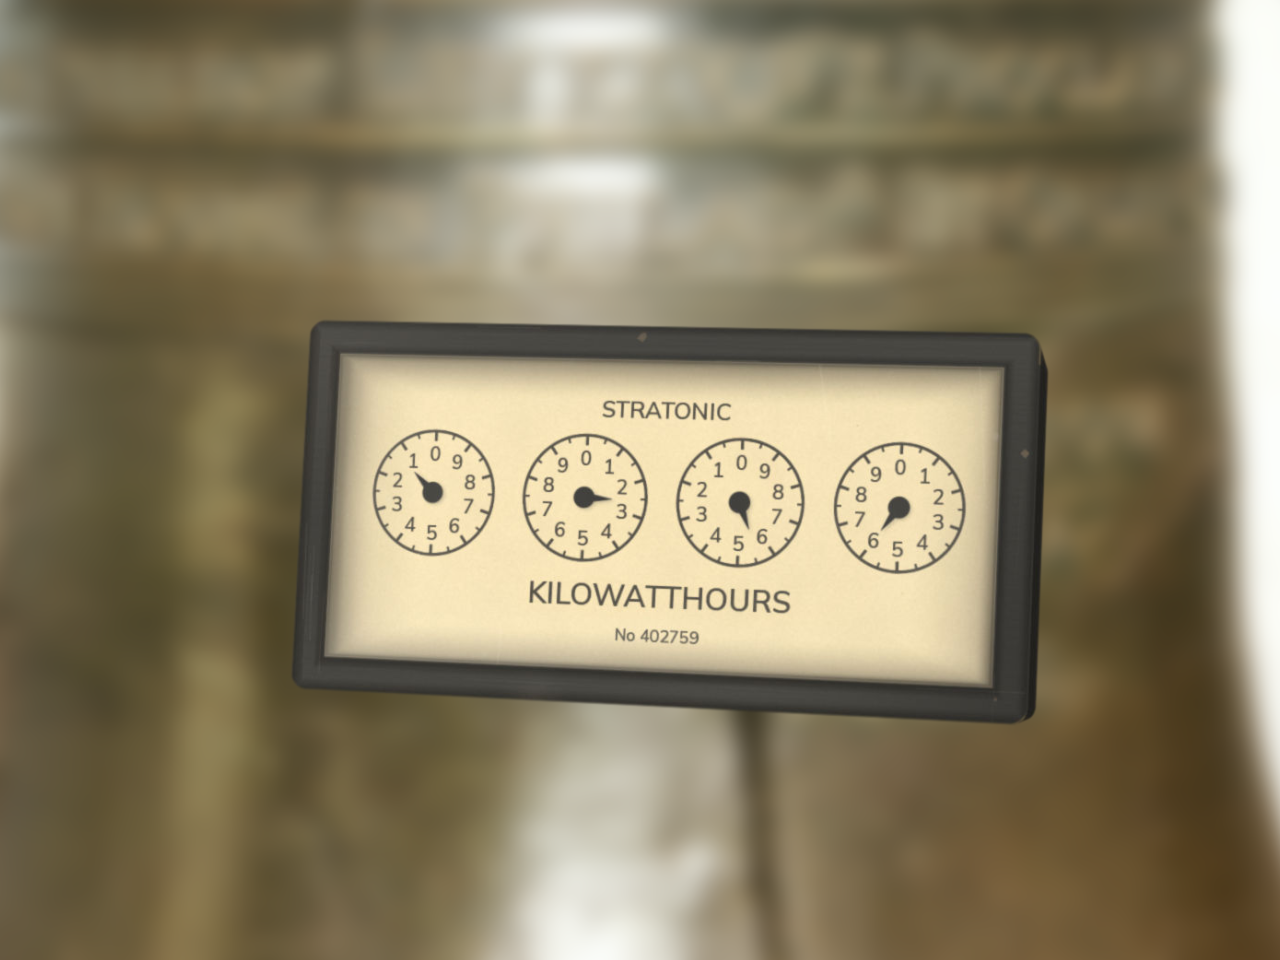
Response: 1256 kWh
